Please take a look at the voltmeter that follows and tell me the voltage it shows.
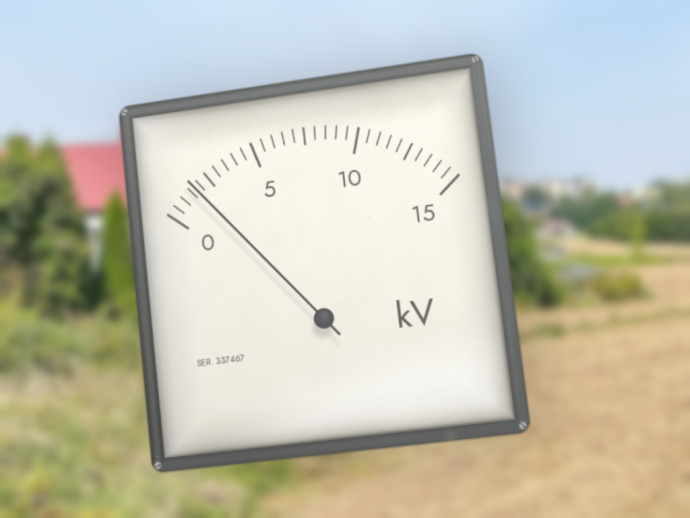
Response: 1.75 kV
